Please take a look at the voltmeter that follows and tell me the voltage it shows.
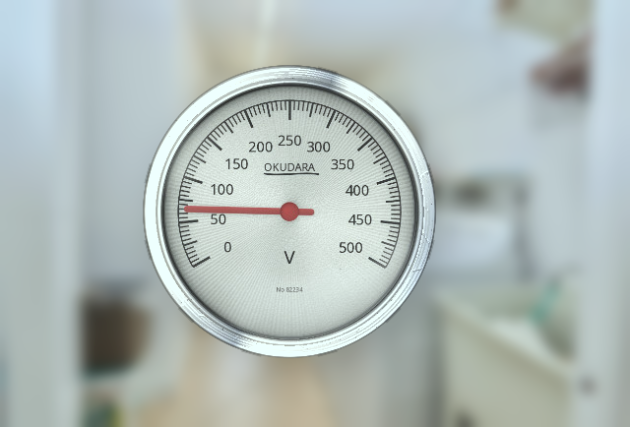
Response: 65 V
